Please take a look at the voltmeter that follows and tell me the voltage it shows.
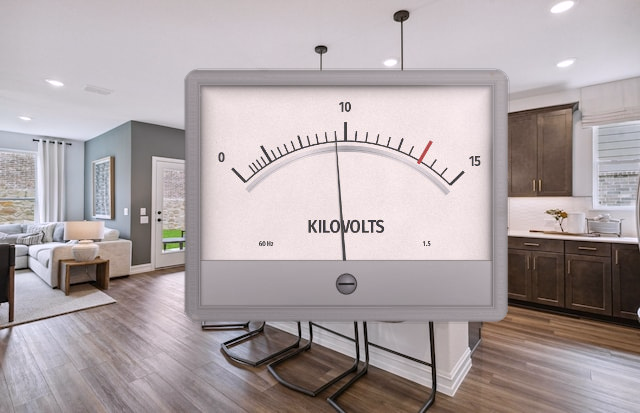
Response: 9.5 kV
